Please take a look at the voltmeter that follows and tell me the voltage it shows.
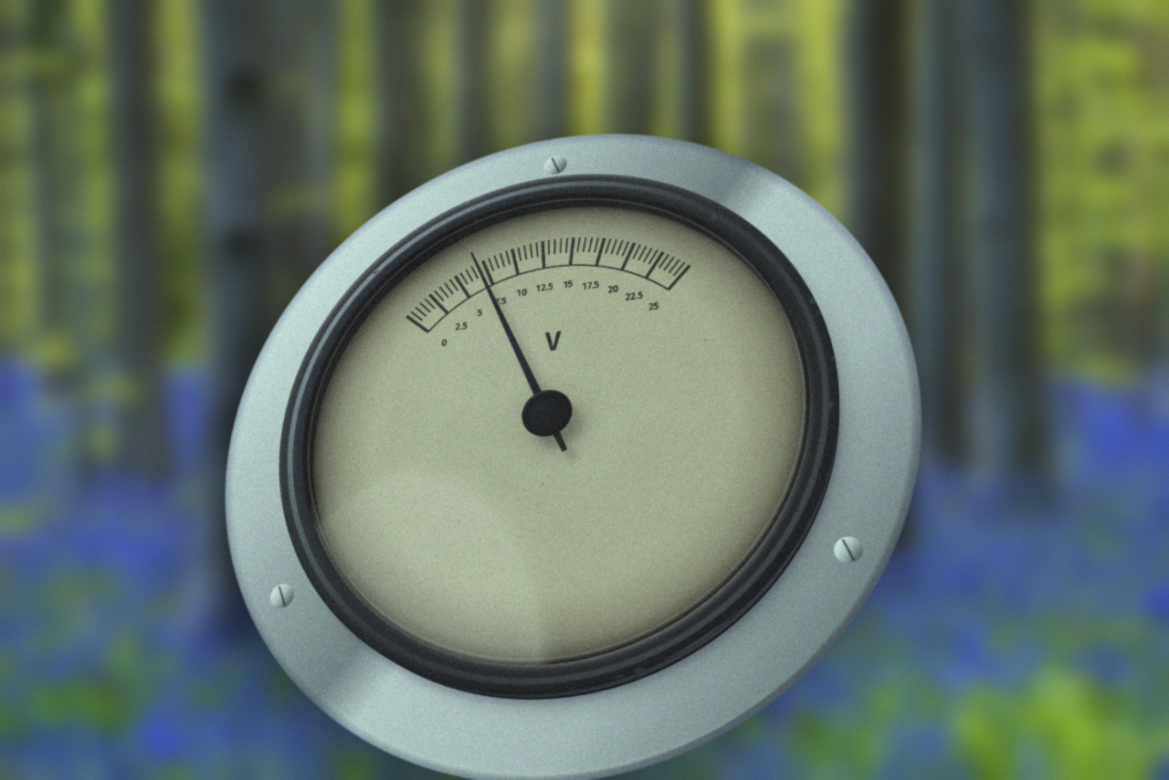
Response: 7 V
